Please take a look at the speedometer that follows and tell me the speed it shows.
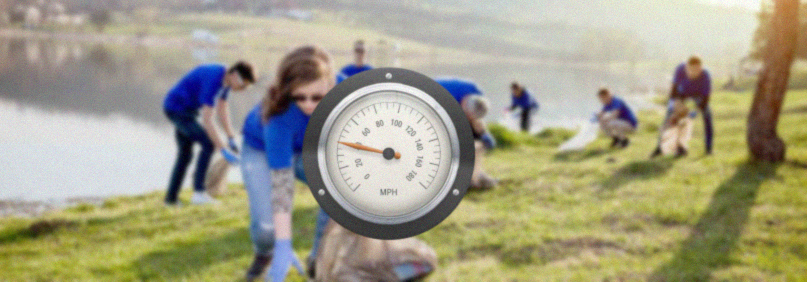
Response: 40 mph
